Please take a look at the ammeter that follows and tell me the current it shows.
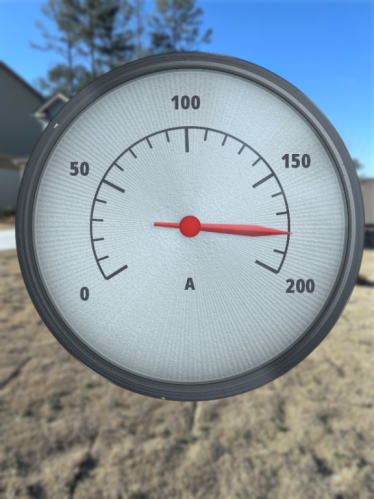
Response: 180 A
